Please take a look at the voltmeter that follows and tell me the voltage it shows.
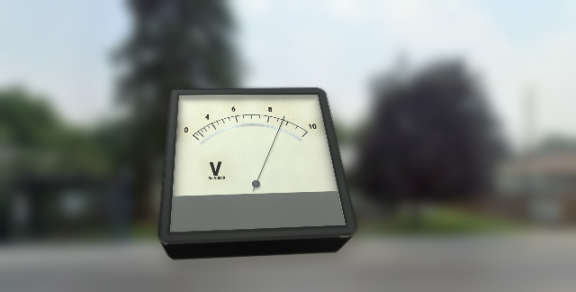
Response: 8.75 V
